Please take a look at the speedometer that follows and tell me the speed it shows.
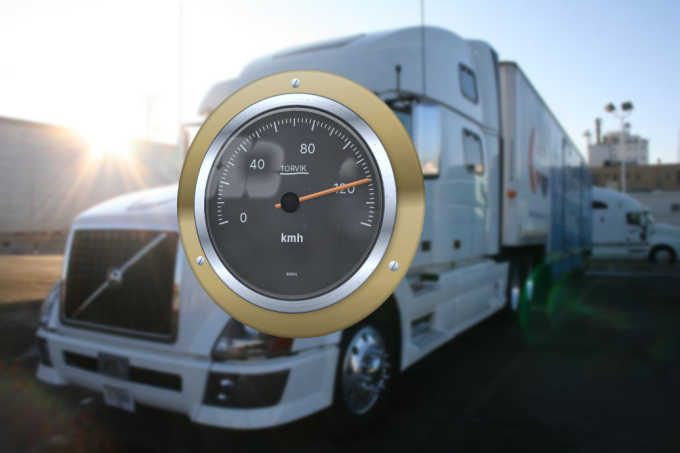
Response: 120 km/h
